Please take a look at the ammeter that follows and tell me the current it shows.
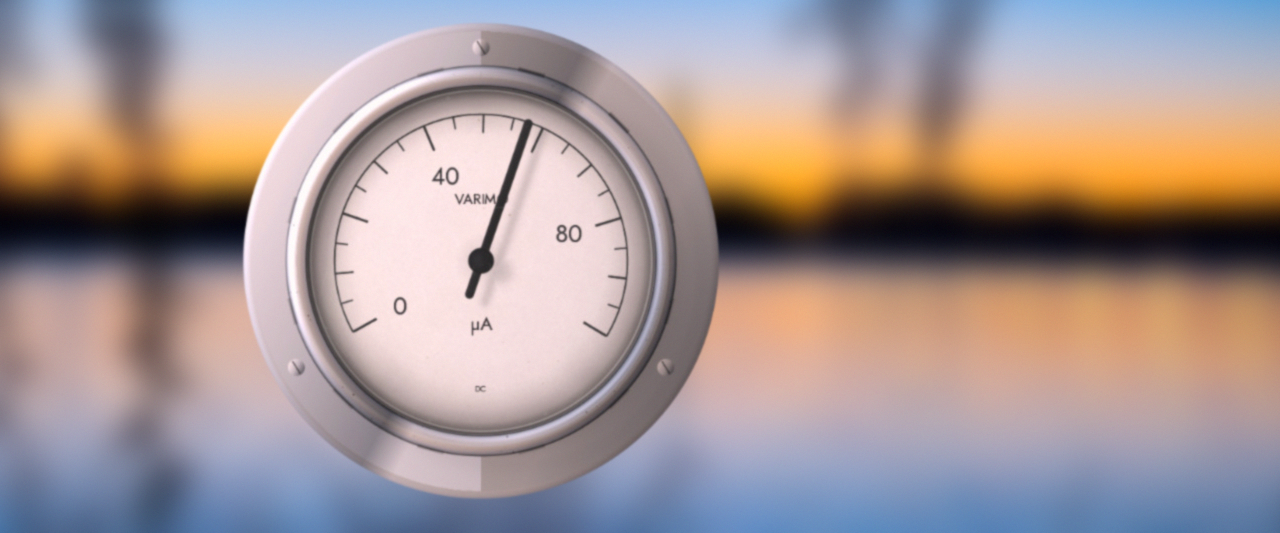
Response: 57.5 µA
